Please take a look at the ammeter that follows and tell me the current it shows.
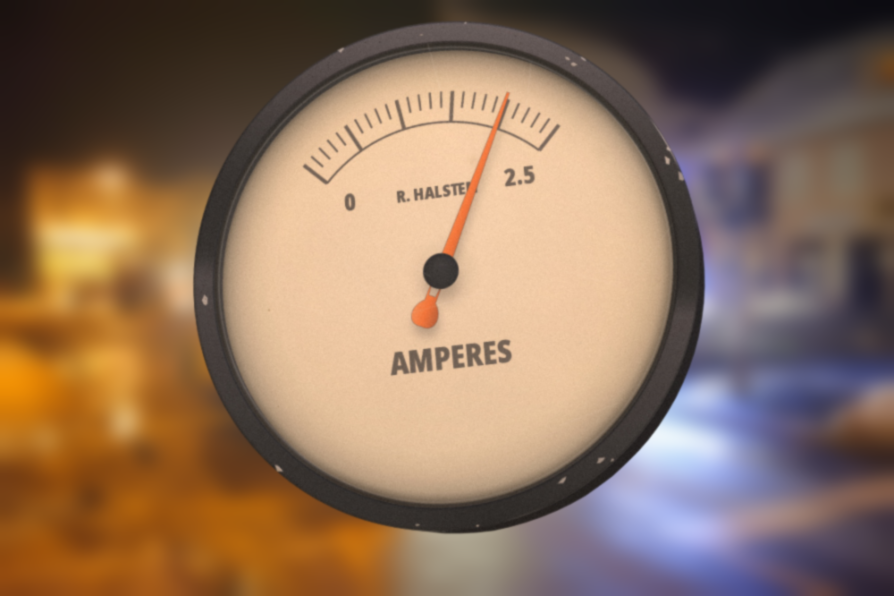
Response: 2 A
